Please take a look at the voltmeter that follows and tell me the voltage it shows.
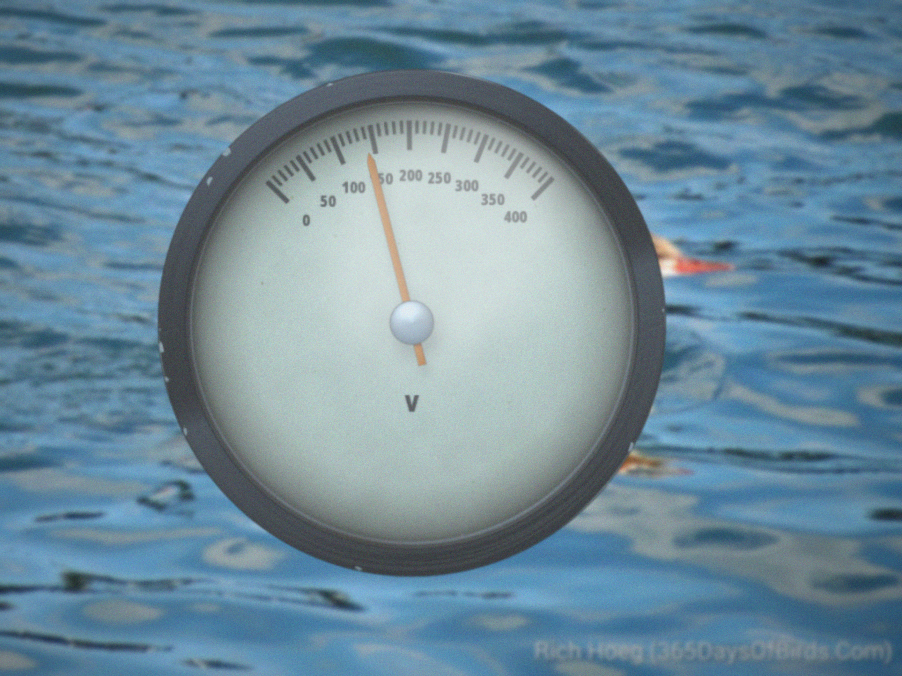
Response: 140 V
